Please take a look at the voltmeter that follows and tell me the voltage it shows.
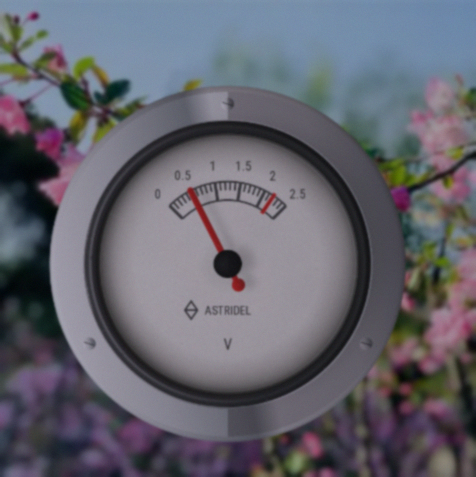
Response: 0.5 V
